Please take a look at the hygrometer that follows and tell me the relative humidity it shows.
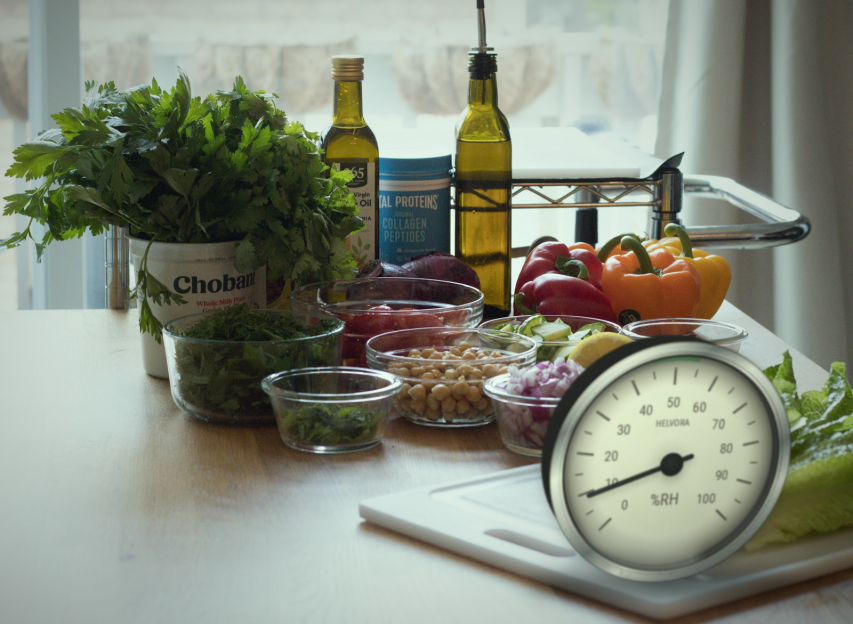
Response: 10 %
